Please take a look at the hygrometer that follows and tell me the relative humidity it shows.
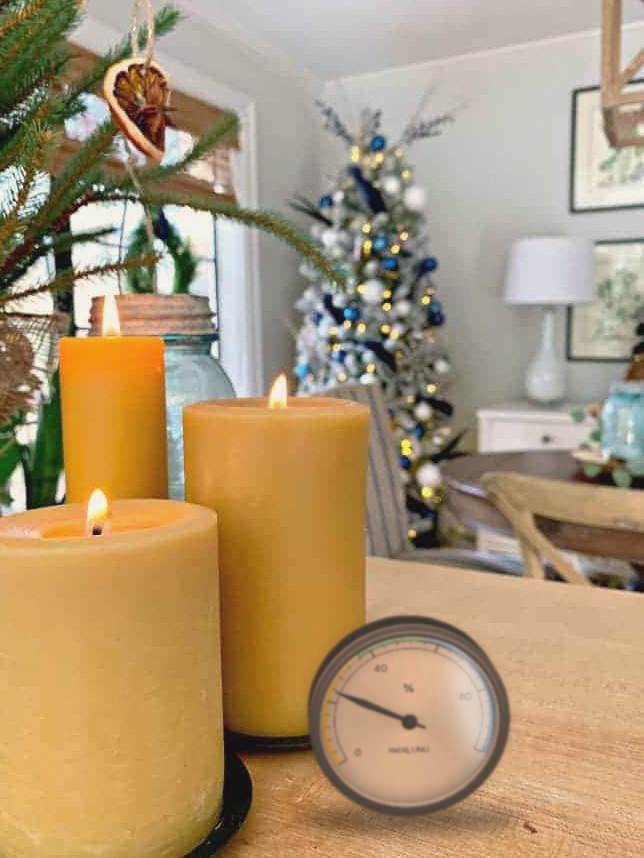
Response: 24 %
